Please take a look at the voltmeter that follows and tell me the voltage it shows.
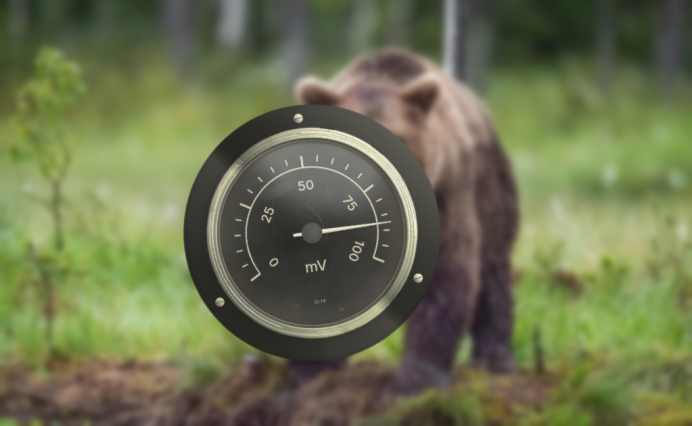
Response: 87.5 mV
